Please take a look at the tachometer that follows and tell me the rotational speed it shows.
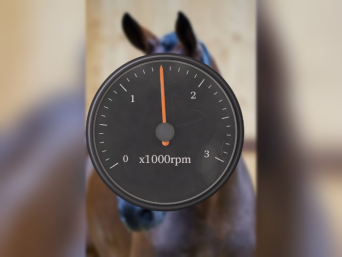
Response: 1500 rpm
